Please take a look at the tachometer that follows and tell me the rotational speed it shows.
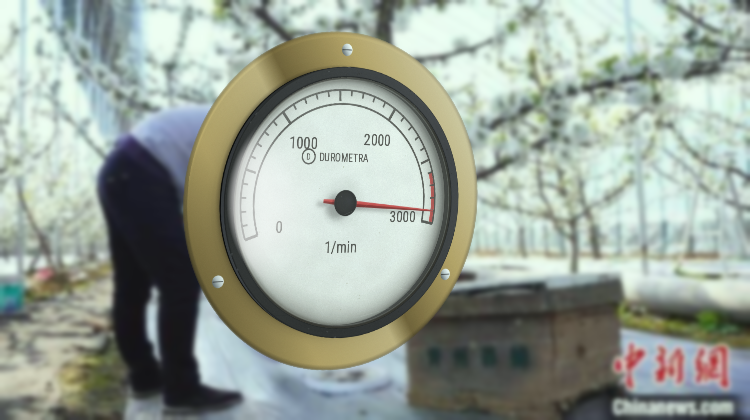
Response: 2900 rpm
